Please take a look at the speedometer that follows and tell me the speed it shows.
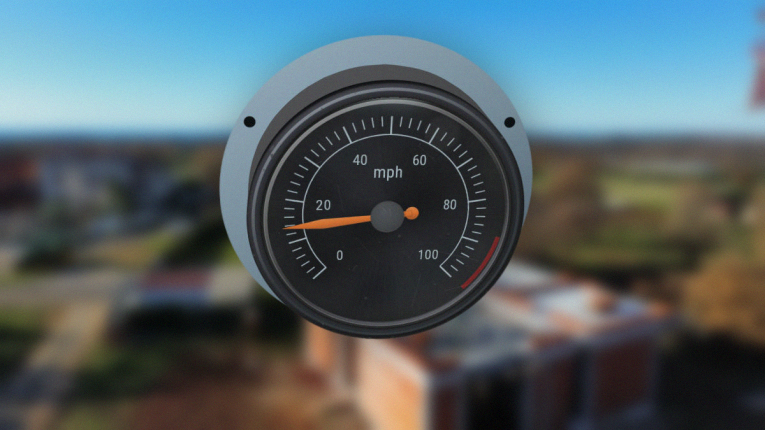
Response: 14 mph
